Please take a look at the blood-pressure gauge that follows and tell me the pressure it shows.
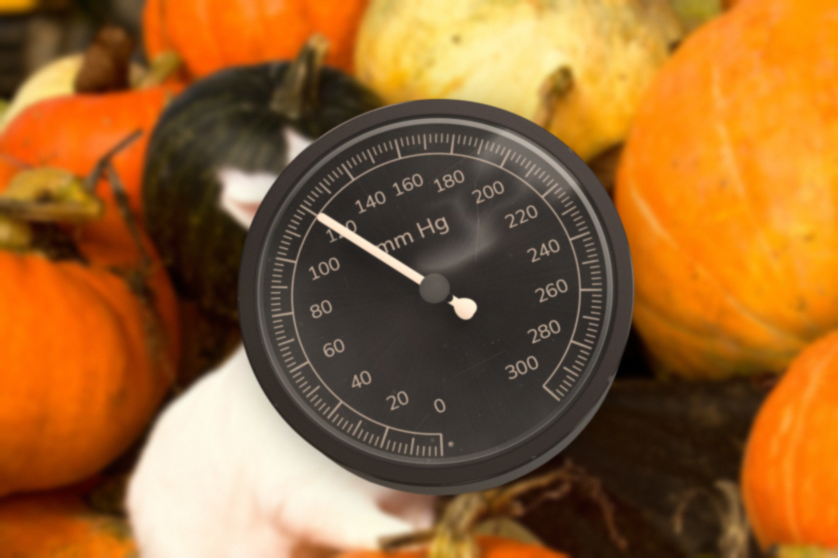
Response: 120 mmHg
